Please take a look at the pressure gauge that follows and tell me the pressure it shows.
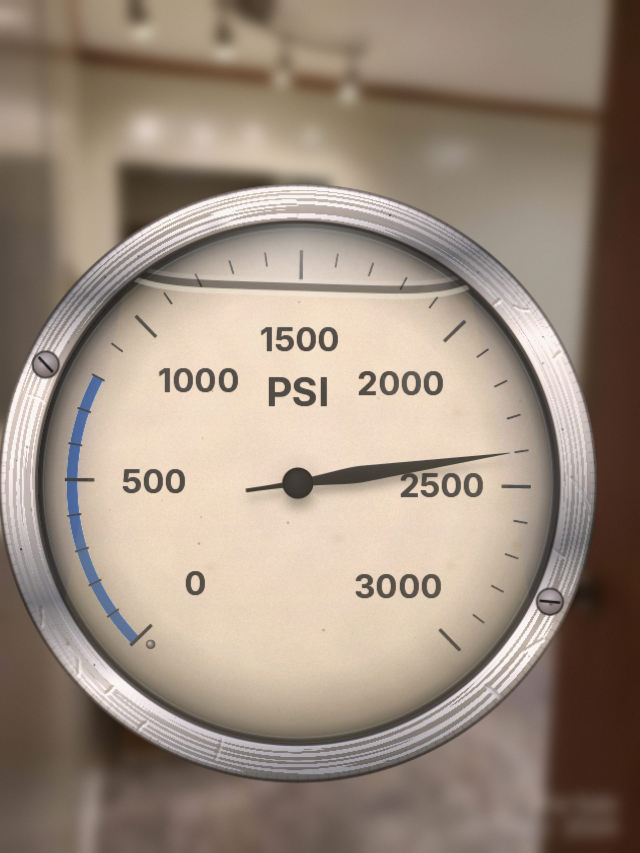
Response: 2400 psi
